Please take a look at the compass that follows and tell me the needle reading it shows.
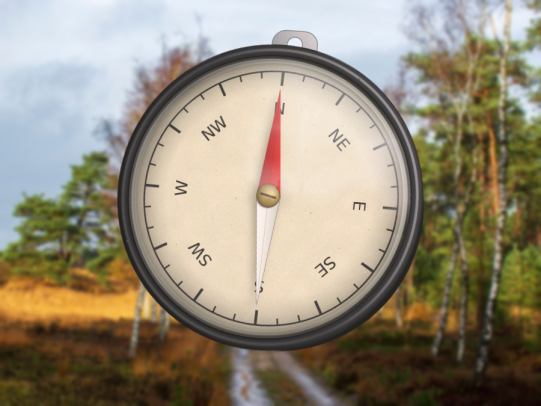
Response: 0 °
